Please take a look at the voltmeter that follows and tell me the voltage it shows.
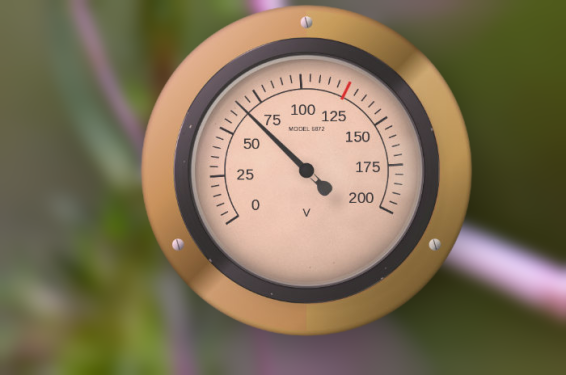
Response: 65 V
